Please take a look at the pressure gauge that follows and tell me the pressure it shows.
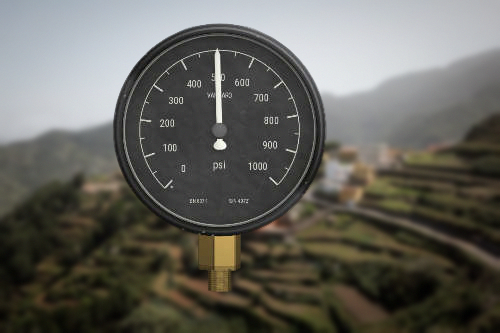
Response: 500 psi
